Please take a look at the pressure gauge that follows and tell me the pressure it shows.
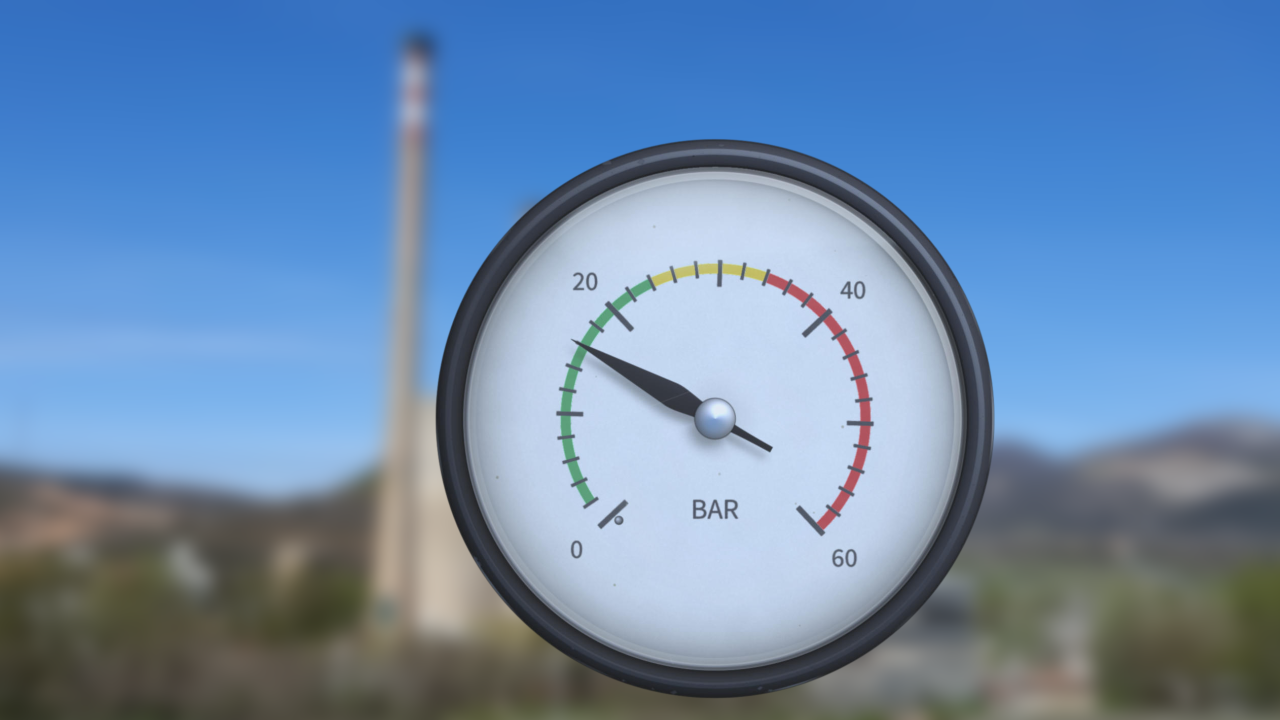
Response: 16 bar
